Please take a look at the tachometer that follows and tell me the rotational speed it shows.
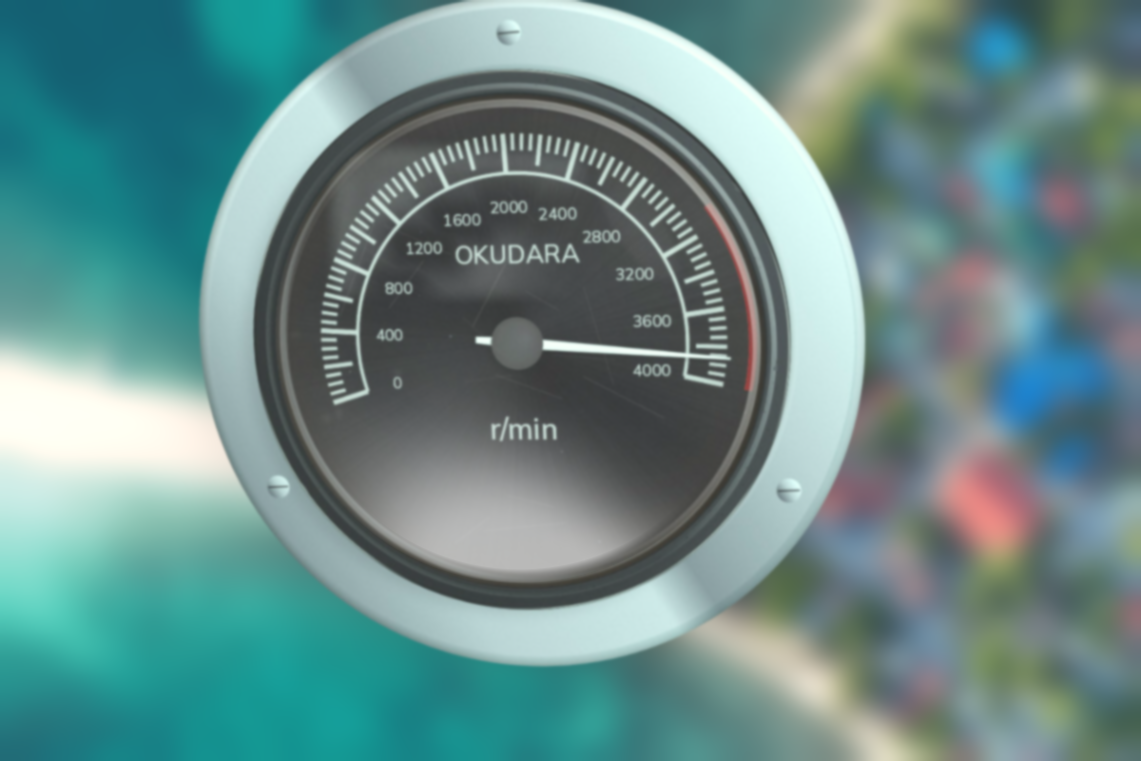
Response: 3850 rpm
